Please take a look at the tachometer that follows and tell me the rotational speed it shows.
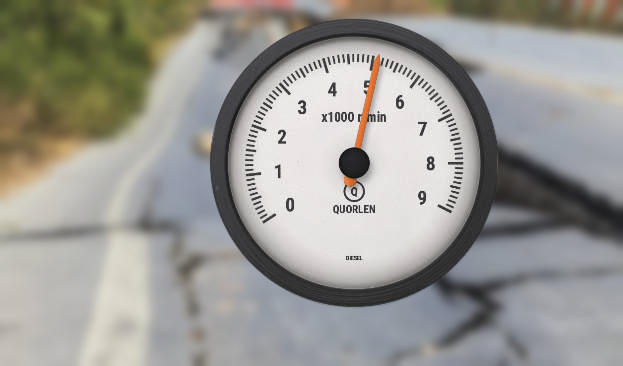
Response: 5100 rpm
